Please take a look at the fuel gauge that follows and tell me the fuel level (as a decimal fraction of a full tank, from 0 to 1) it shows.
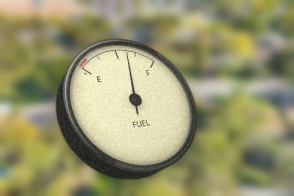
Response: 0.625
